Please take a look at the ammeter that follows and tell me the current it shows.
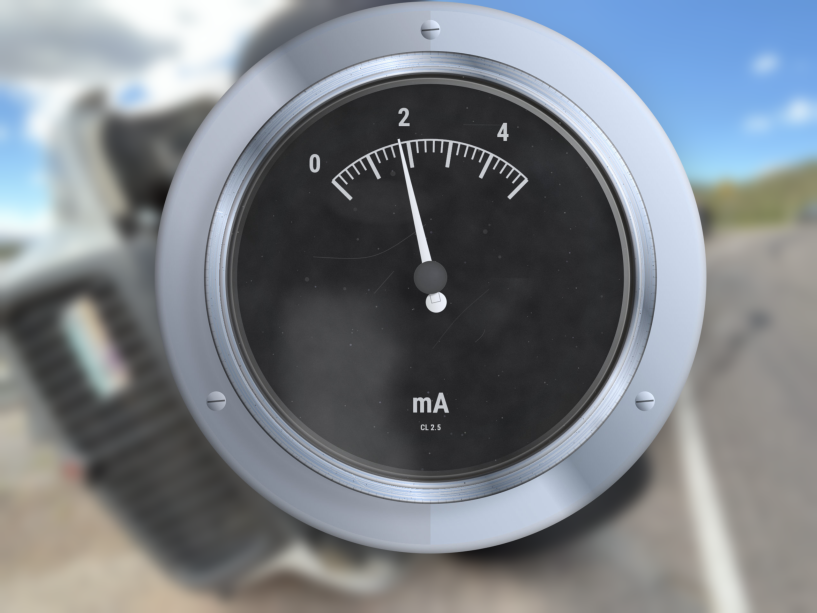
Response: 1.8 mA
